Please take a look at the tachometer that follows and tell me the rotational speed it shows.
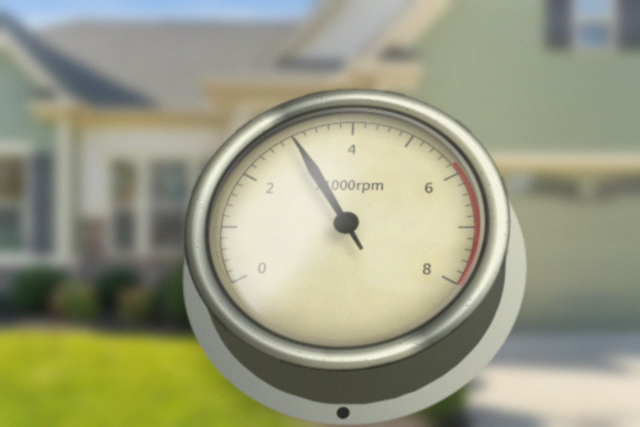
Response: 3000 rpm
